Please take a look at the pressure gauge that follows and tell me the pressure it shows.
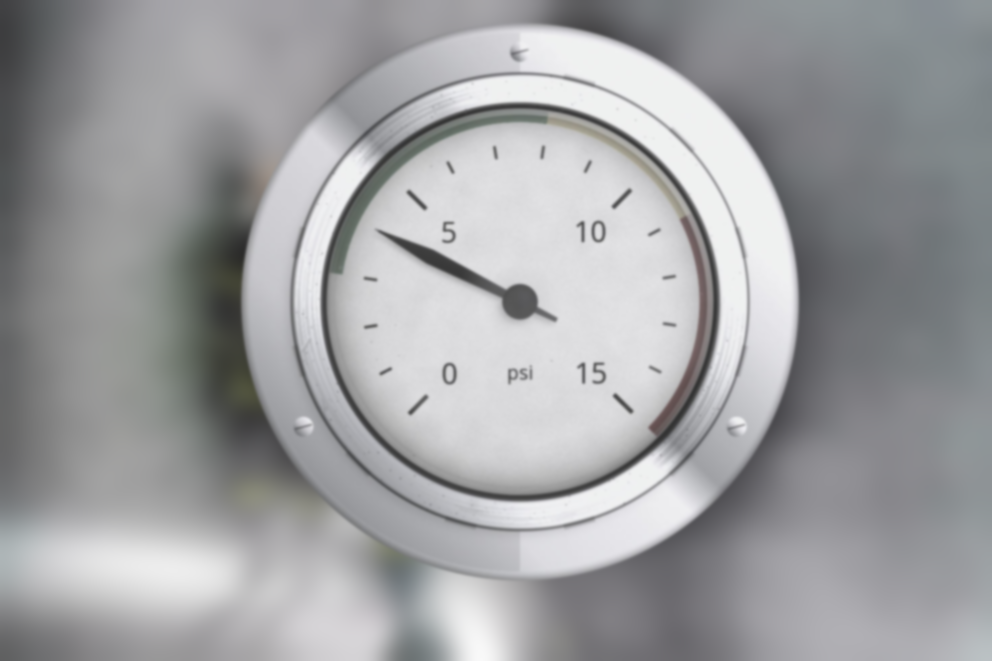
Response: 4 psi
